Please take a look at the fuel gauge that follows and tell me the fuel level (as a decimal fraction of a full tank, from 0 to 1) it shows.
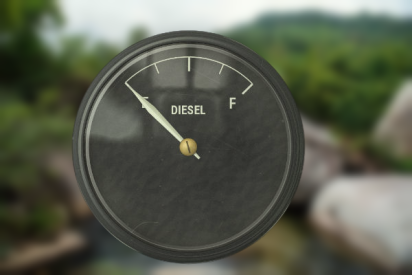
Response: 0
